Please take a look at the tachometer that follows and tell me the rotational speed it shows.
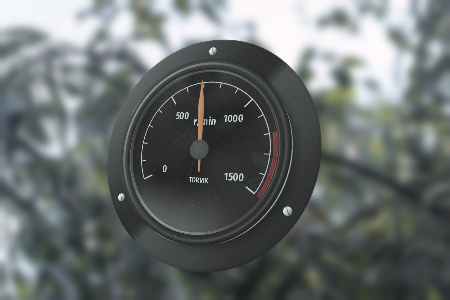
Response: 700 rpm
